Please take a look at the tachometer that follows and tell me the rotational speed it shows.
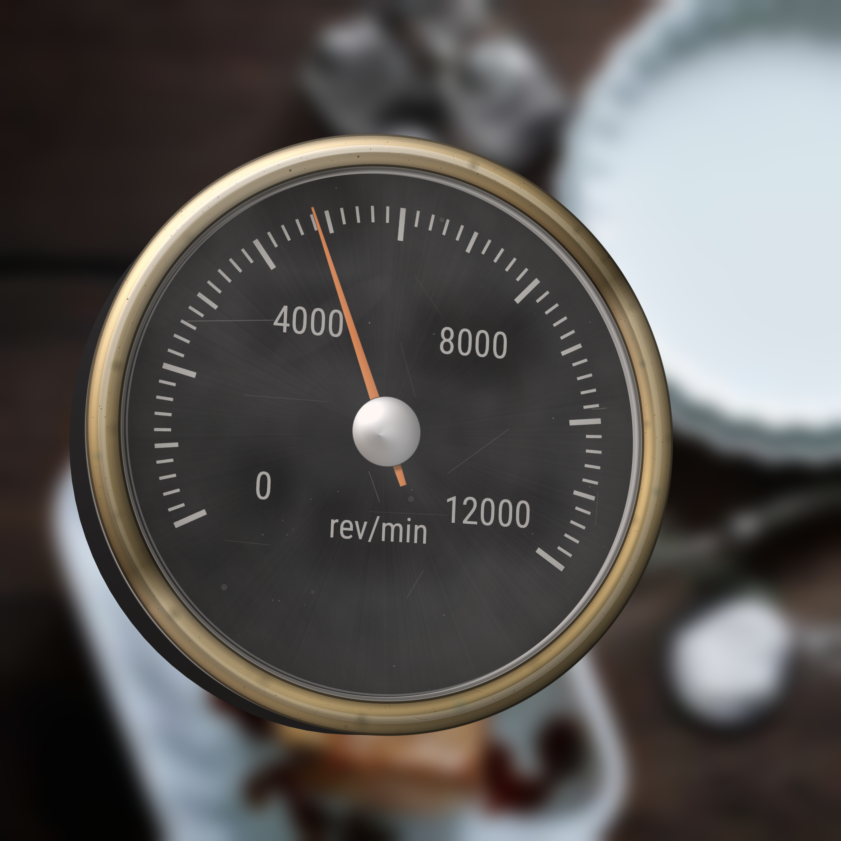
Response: 4800 rpm
